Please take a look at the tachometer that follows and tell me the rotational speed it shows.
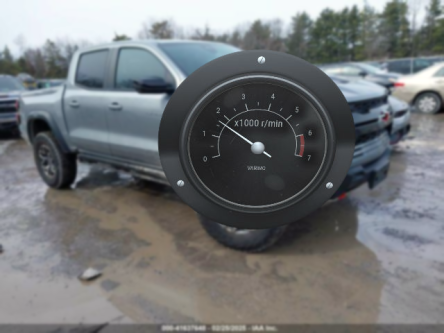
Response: 1750 rpm
